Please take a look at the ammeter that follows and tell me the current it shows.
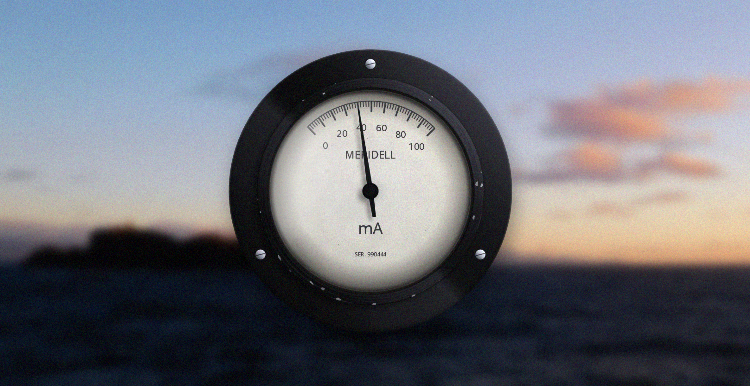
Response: 40 mA
